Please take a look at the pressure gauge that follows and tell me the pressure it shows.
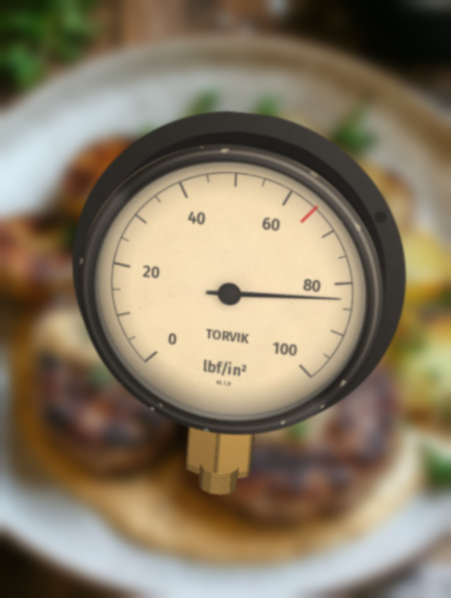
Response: 82.5 psi
